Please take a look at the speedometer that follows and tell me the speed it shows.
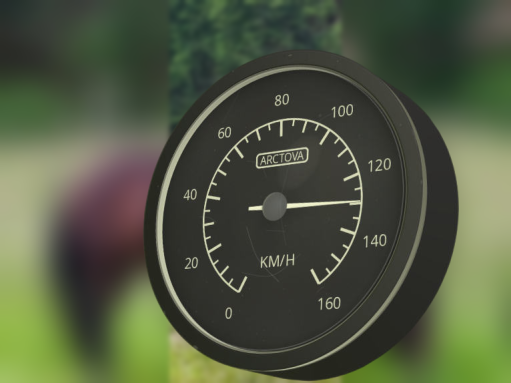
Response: 130 km/h
